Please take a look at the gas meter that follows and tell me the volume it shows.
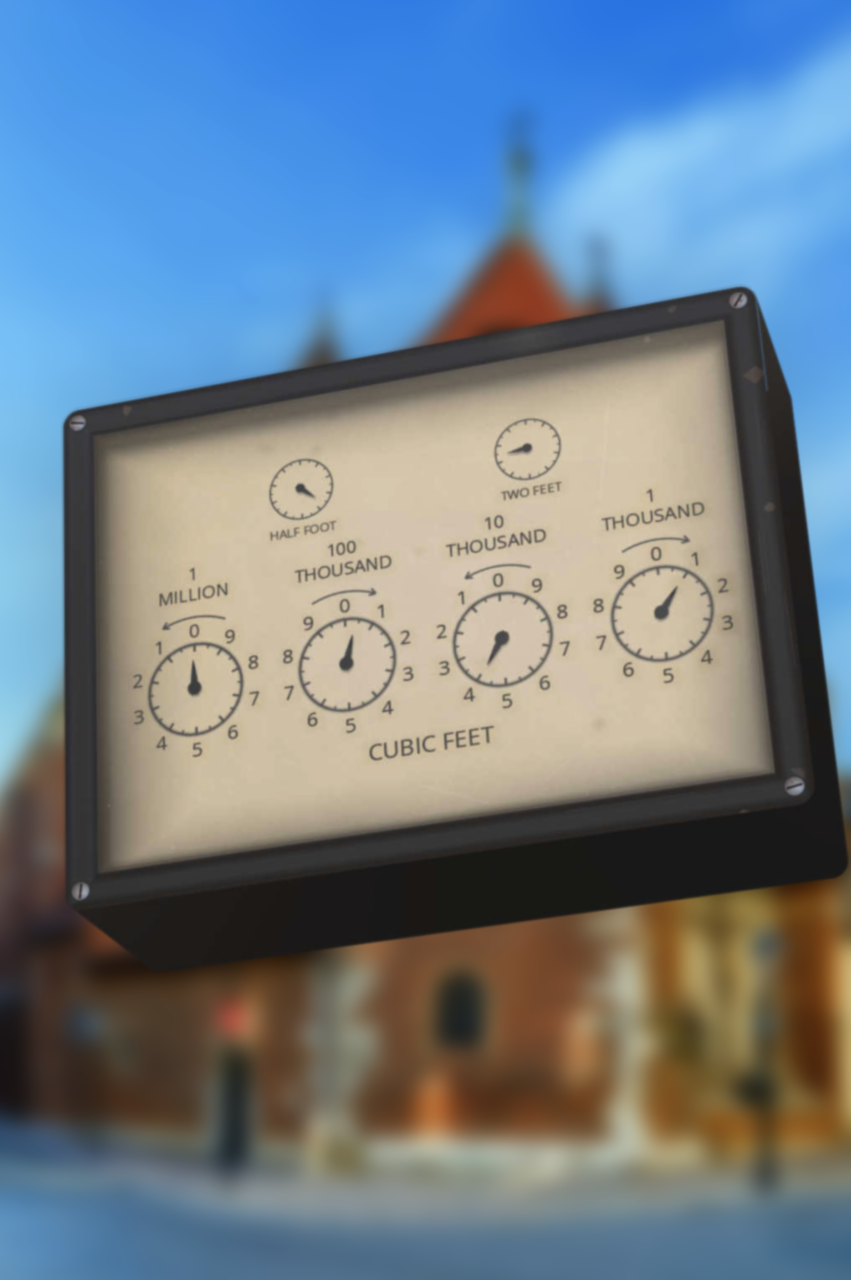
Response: 4100 ft³
